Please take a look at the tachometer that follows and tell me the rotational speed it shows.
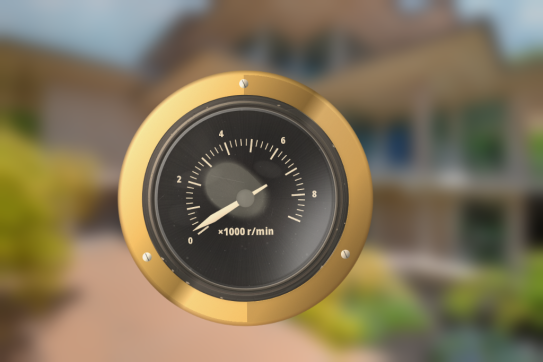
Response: 200 rpm
